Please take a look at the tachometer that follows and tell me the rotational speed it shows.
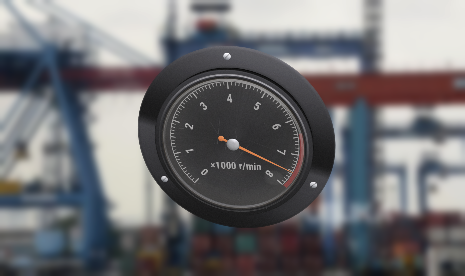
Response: 7500 rpm
